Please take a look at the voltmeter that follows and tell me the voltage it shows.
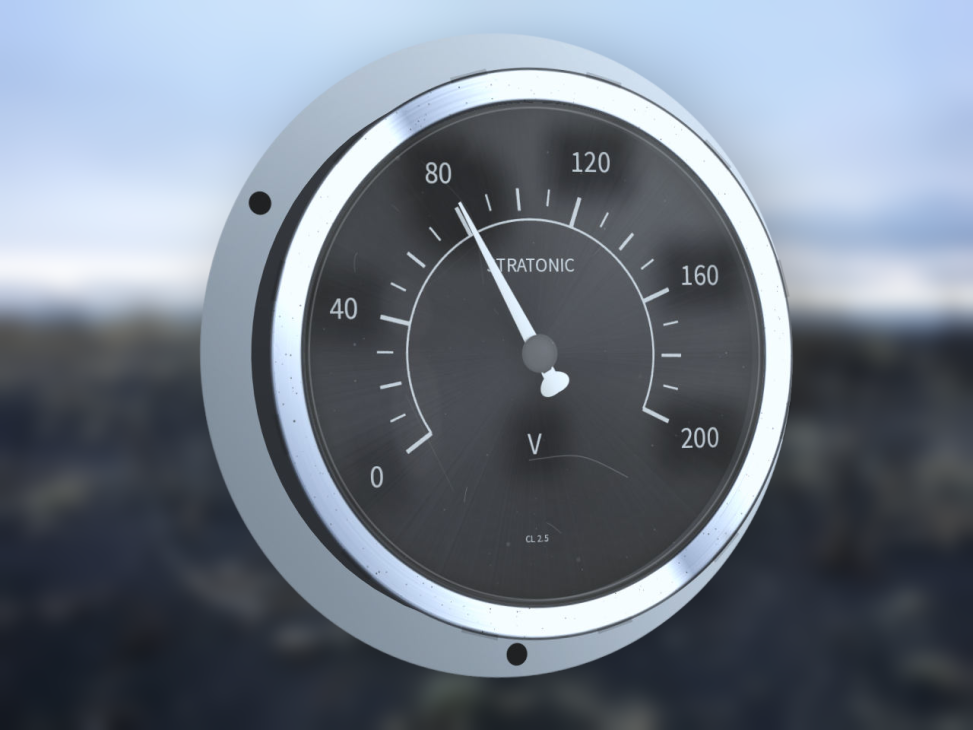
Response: 80 V
